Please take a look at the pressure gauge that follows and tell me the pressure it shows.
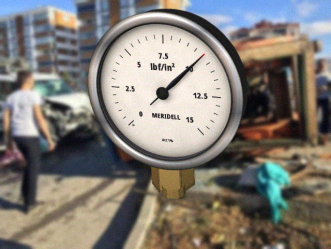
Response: 10 psi
